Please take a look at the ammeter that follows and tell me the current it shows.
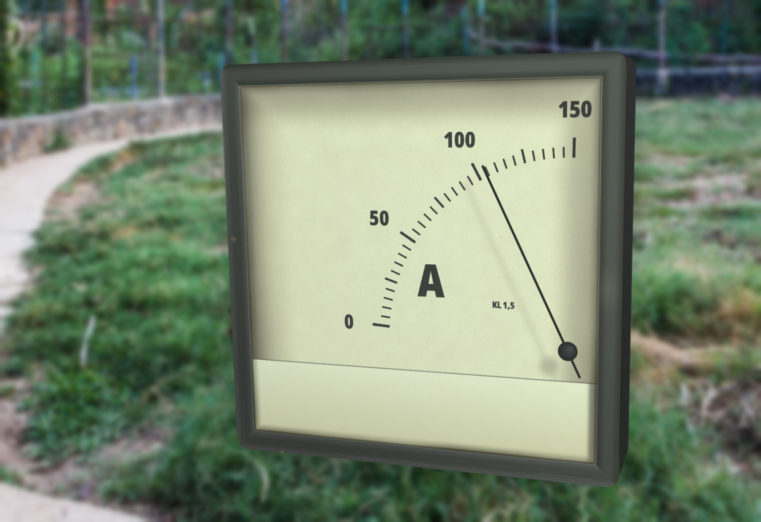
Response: 105 A
